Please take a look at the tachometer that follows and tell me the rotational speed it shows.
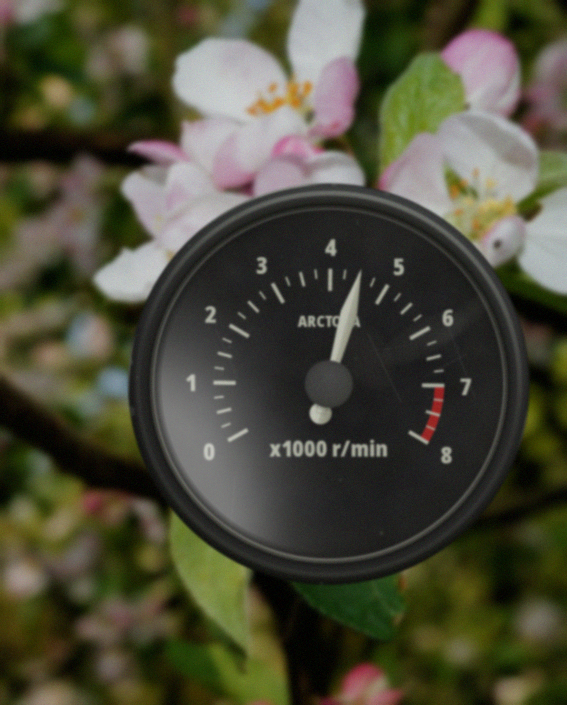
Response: 4500 rpm
